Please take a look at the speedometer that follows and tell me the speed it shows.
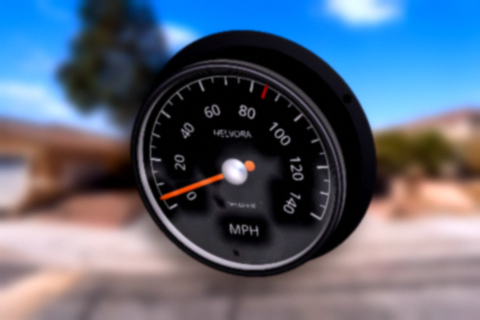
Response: 5 mph
